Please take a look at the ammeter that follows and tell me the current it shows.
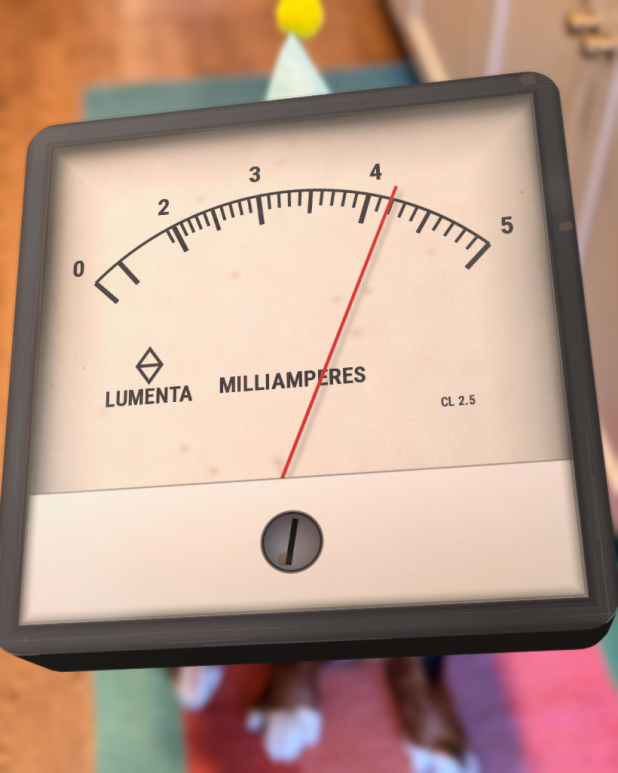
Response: 4.2 mA
